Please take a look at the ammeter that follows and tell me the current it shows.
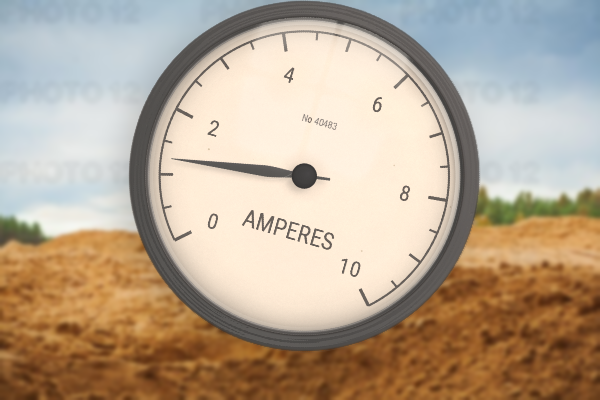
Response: 1.25 A
